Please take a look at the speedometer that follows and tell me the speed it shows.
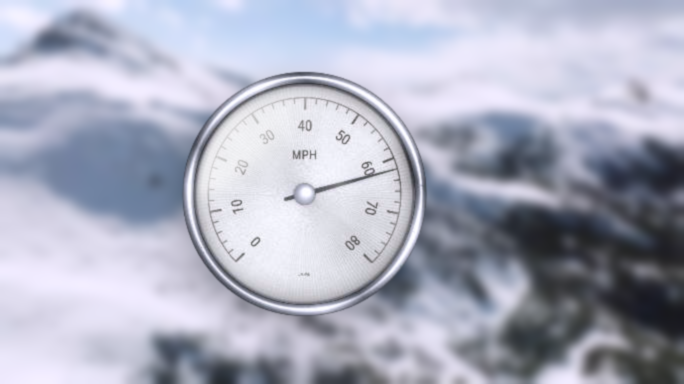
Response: 62 mph
